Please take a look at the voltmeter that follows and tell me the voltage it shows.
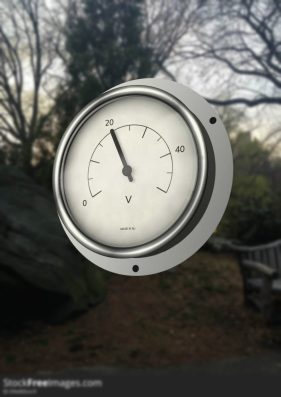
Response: 20 V
